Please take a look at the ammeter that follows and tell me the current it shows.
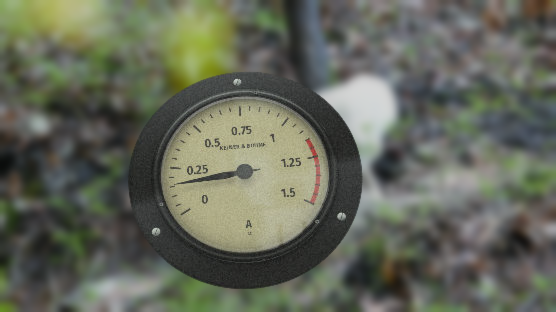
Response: 0.15 A
